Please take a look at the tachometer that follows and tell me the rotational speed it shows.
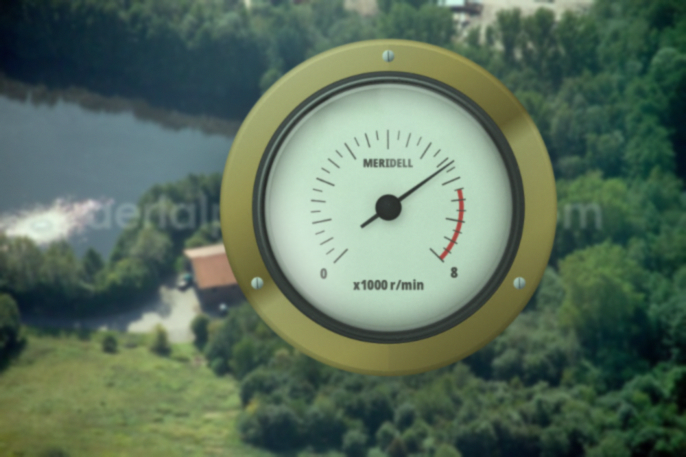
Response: 5625 rpm
